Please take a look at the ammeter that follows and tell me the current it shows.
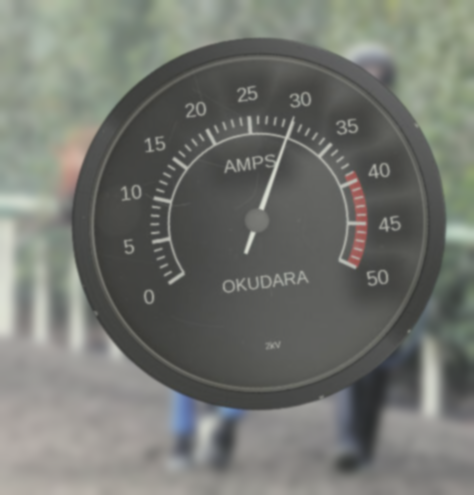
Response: 30 A
